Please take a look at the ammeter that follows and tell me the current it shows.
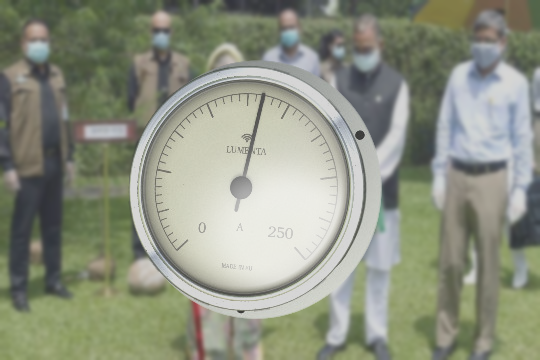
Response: 135 A
